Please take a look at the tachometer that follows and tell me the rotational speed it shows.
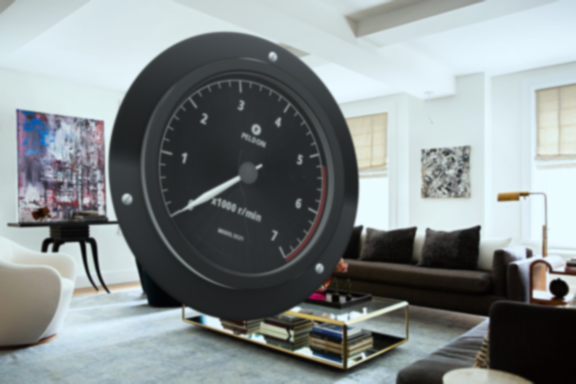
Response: 0 rpm
